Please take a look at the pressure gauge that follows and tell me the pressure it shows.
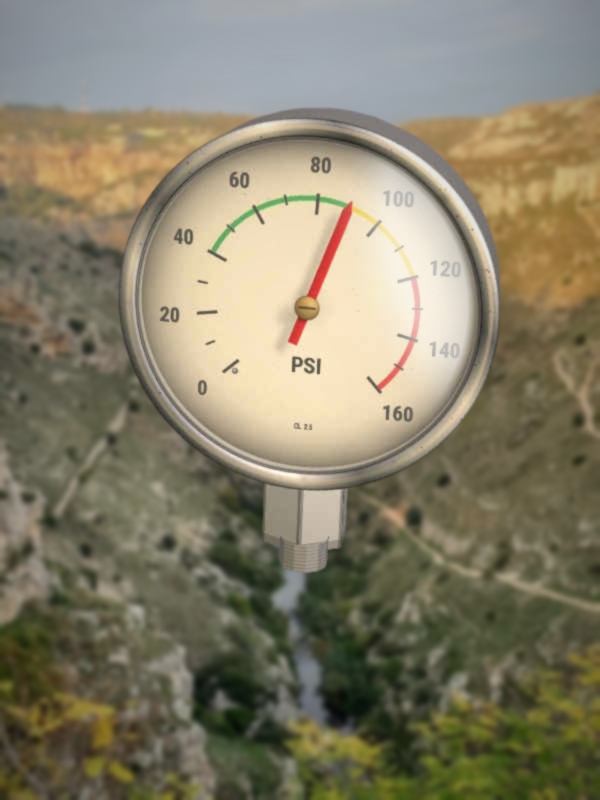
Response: 90 psi
